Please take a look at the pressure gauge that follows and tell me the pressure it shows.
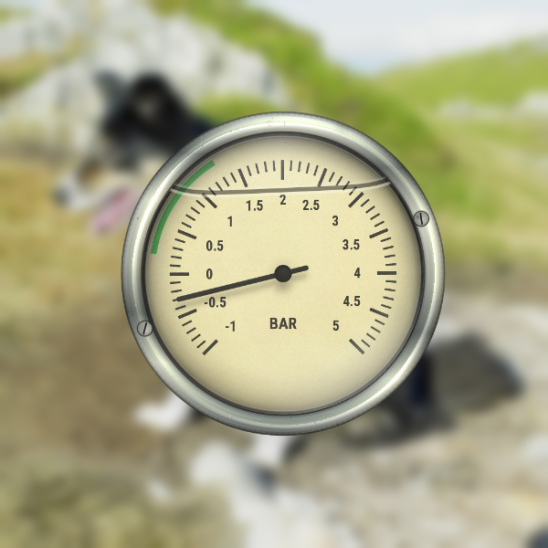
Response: -0.3 bar
